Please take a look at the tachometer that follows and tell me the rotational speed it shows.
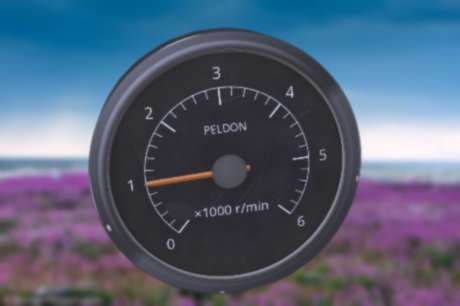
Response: 1000 rpm
